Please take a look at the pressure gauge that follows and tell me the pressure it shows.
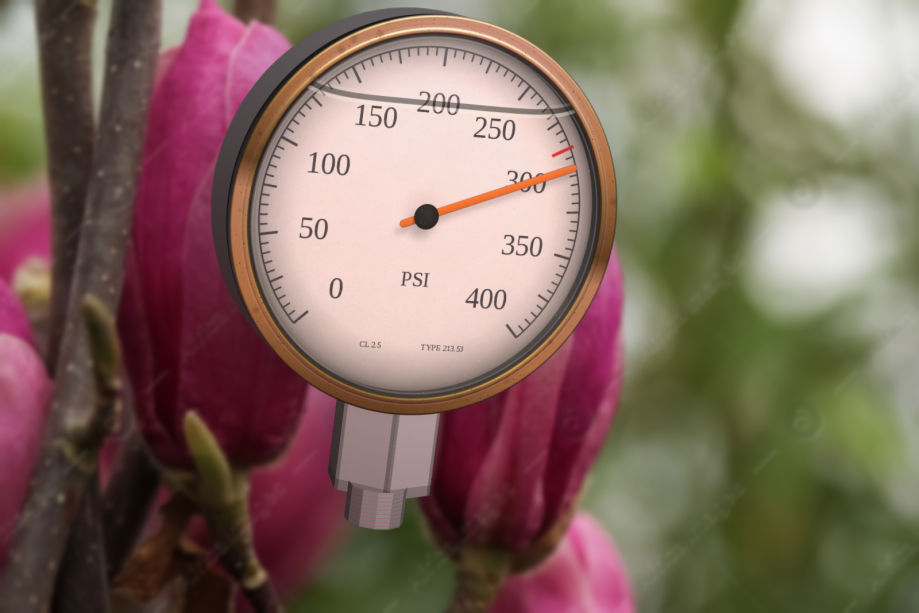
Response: 300 psi
